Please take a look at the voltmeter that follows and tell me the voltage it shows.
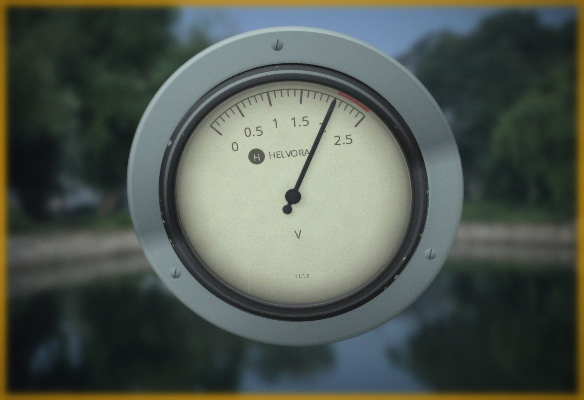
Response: 2 V
